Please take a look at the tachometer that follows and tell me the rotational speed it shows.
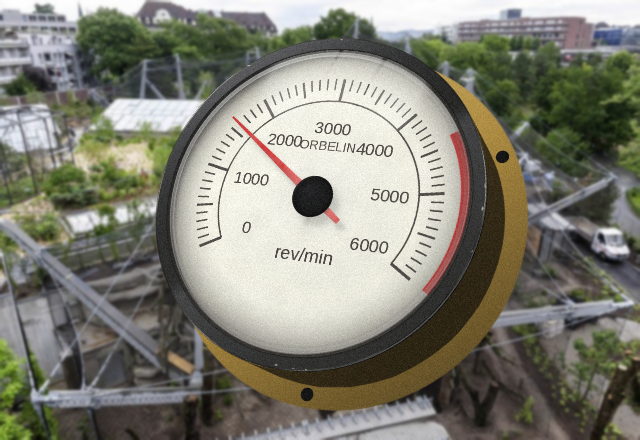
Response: 1600 rpm
